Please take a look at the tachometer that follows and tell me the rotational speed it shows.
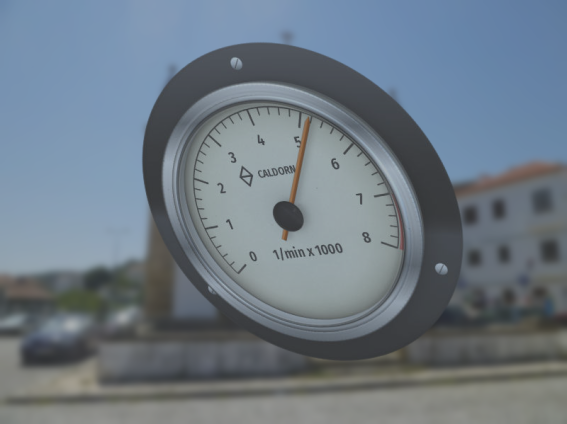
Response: 5200 rpm
